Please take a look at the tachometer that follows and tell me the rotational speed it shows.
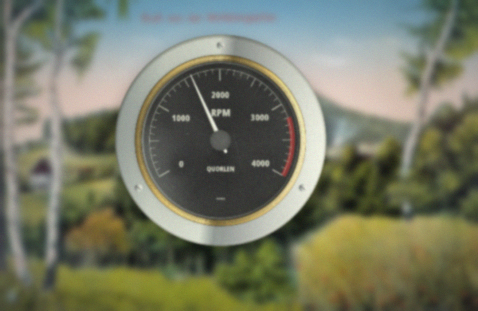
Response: 1600 rpm
